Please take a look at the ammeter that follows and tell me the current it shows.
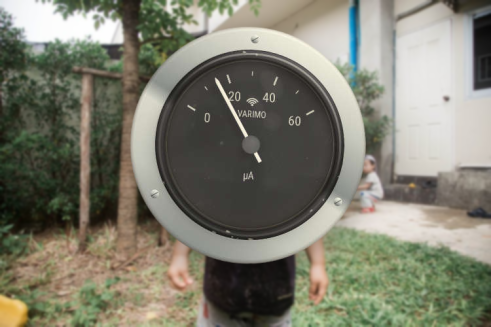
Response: 15 µA
